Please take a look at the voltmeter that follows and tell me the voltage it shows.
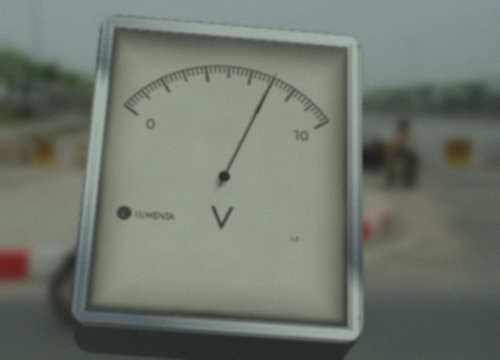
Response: 7 V
